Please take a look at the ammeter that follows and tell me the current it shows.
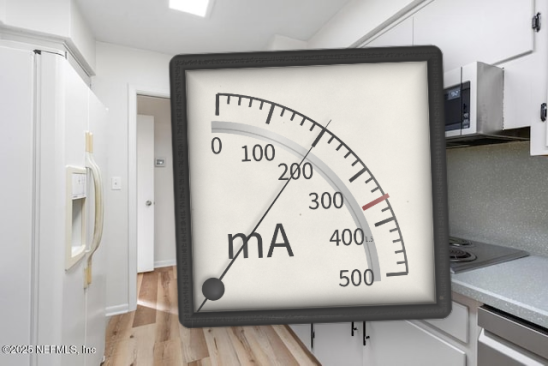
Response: 200 mA
